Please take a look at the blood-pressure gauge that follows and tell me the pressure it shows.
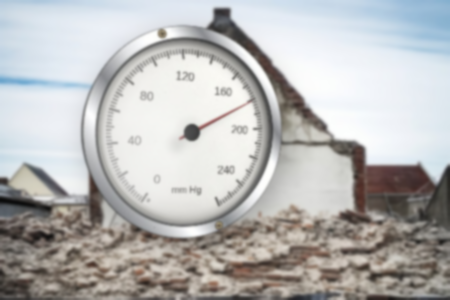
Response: 180 mmHg
